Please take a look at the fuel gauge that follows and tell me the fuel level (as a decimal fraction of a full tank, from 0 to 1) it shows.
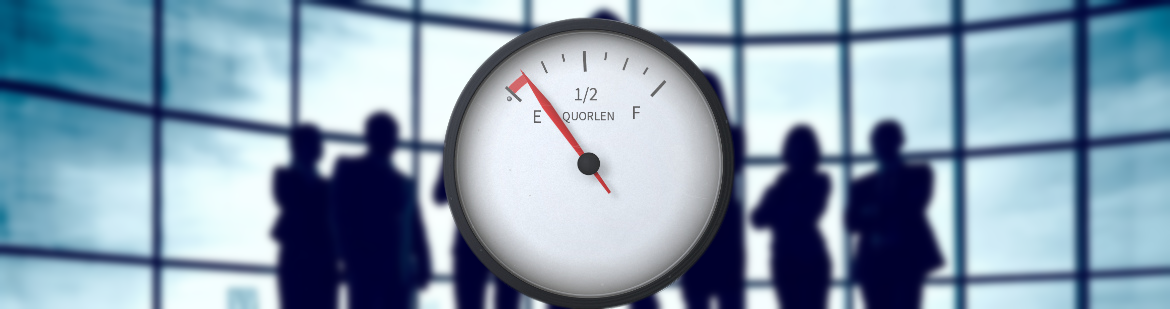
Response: 0.125
